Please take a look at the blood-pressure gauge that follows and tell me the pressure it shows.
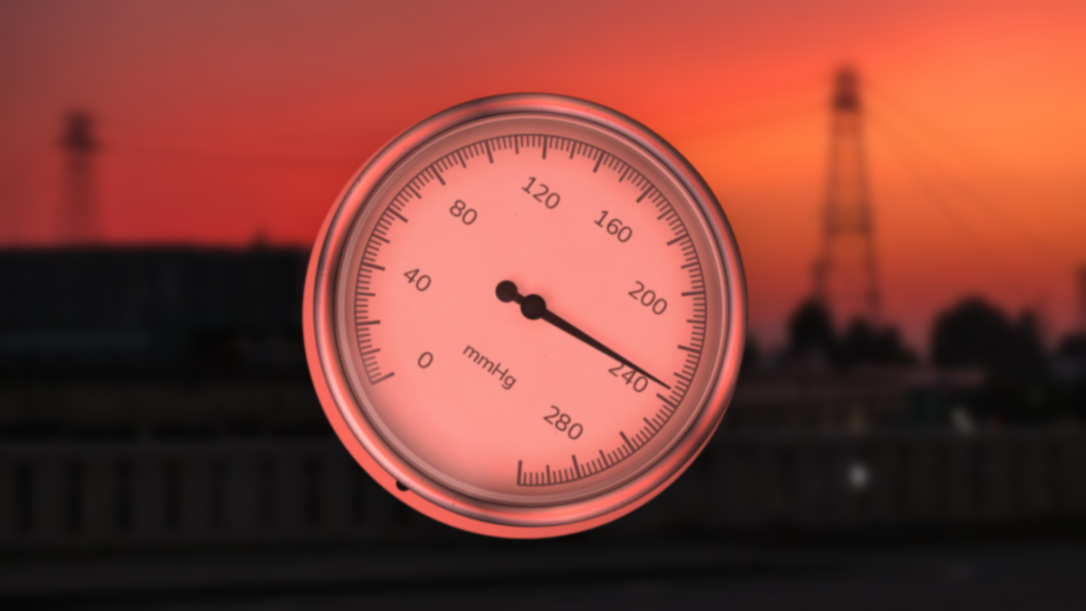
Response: 236 mmHg
